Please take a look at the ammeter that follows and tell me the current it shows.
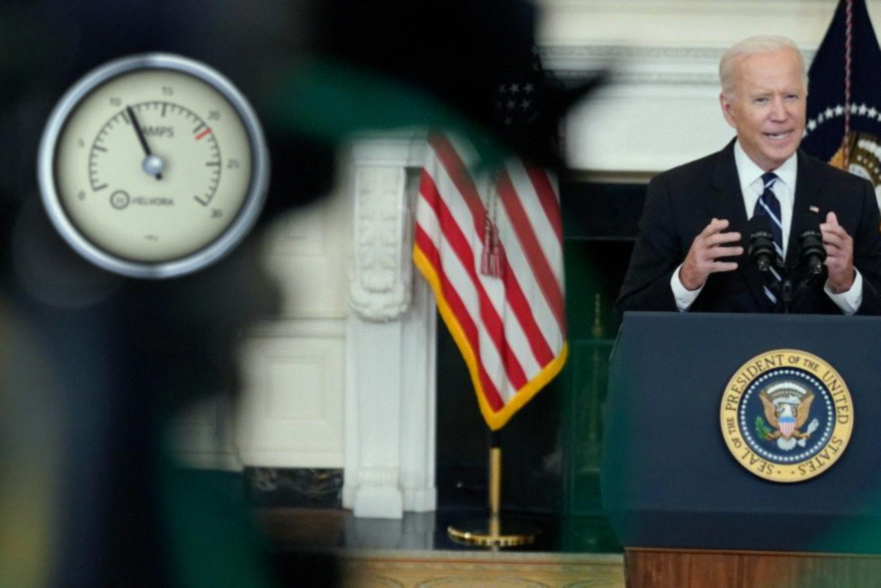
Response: 11 A
